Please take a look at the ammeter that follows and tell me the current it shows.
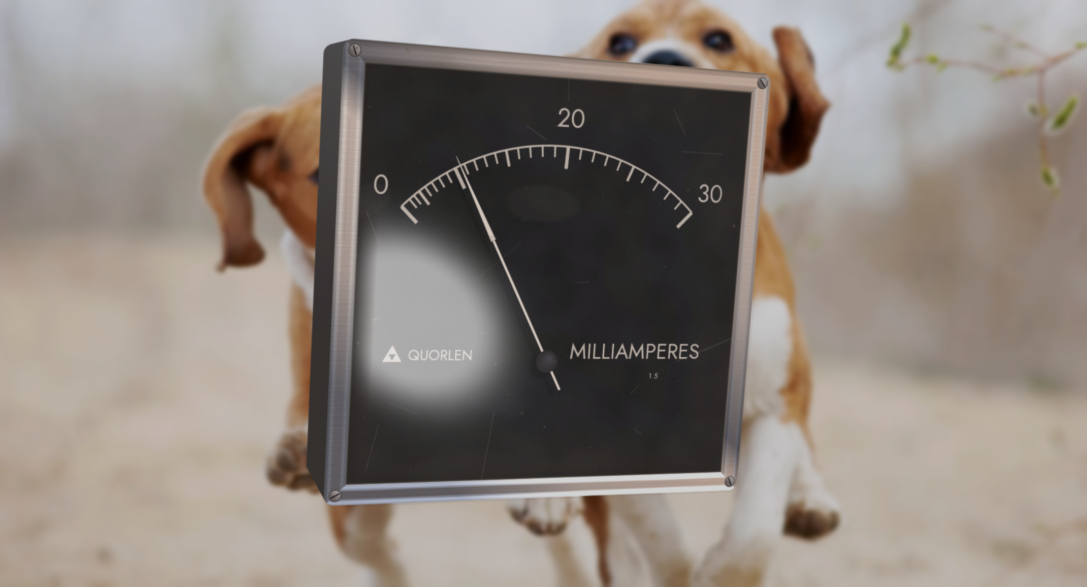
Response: 10.5 mA
